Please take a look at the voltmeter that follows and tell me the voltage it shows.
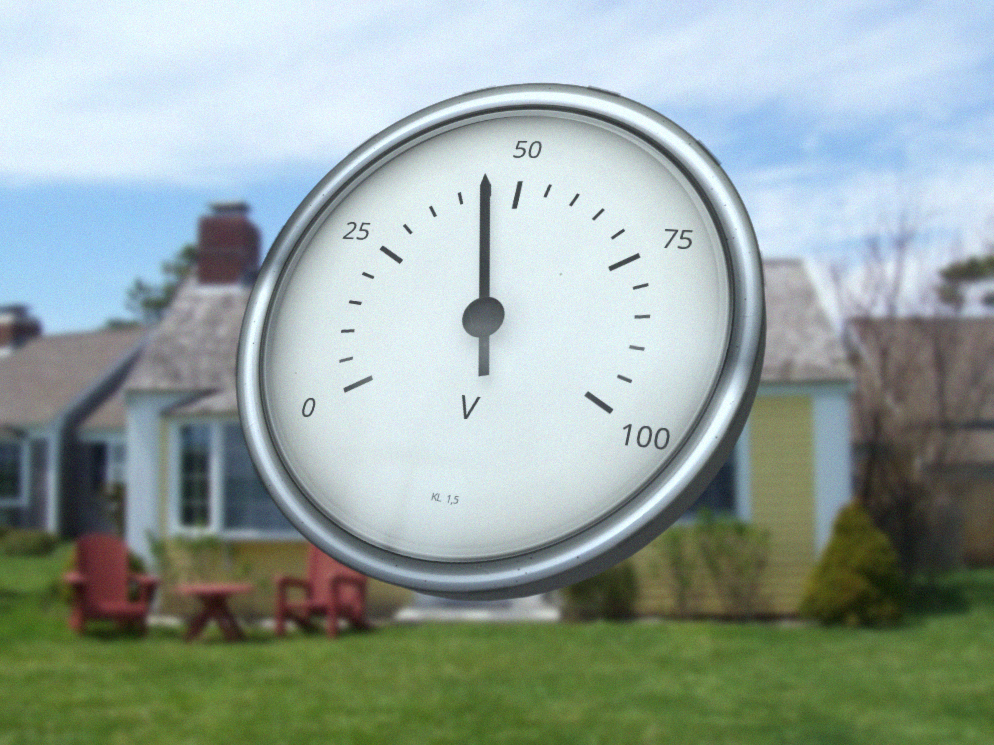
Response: 45 V
